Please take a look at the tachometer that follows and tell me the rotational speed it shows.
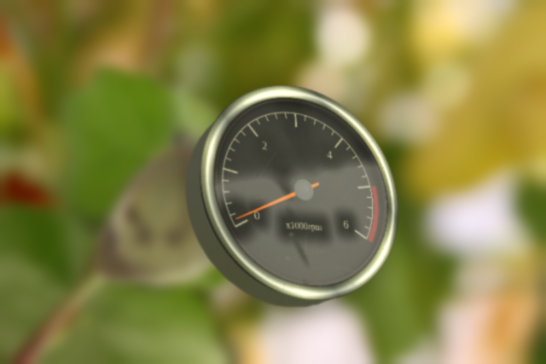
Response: 100 rpm
